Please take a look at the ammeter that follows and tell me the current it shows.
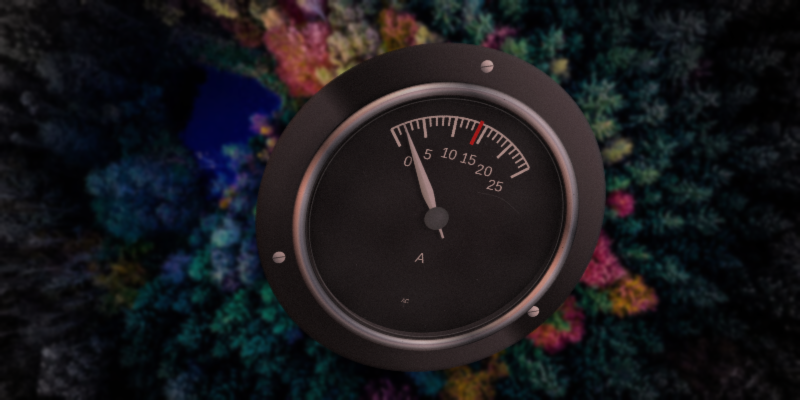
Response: 2 A
